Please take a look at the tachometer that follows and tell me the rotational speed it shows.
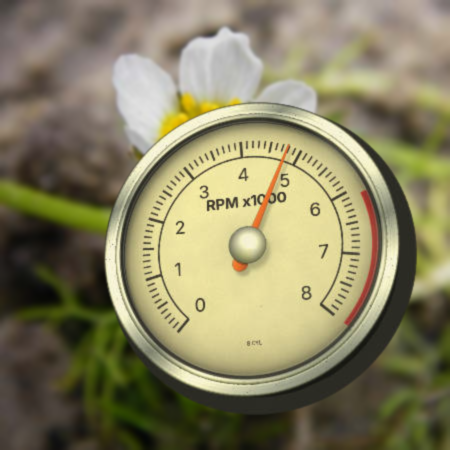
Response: 4800 rpm
